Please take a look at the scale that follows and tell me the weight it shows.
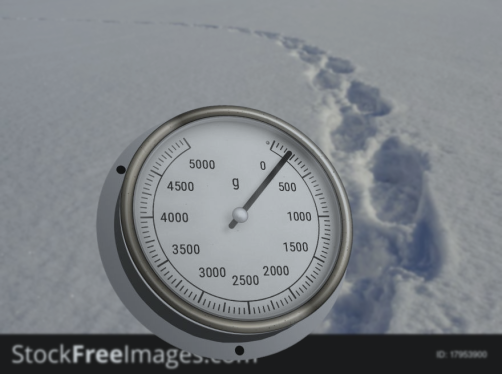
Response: 200 g
